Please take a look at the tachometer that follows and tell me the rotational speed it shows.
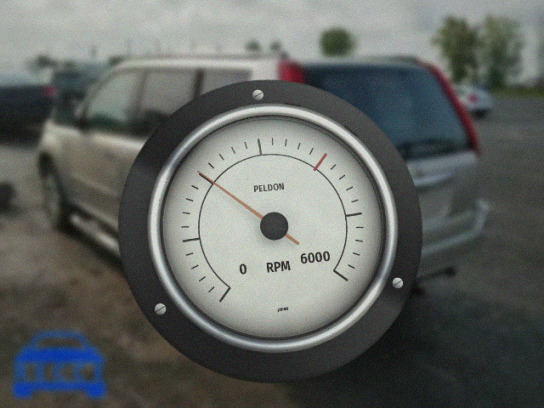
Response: 2000 rpm
